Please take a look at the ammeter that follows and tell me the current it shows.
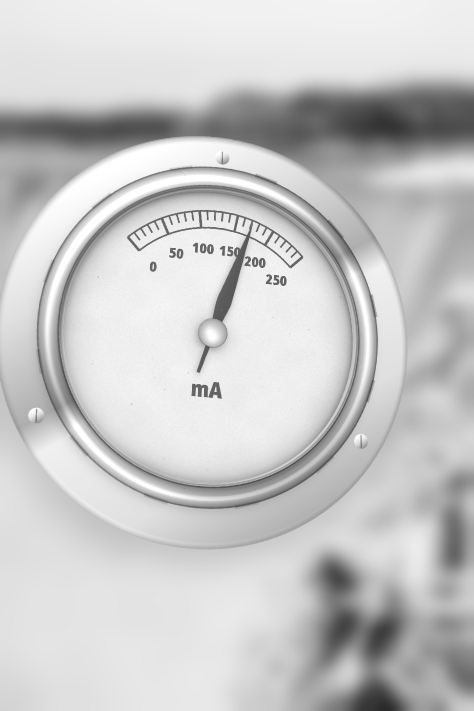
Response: 170 mA
